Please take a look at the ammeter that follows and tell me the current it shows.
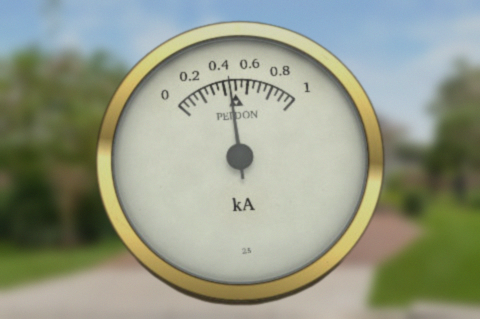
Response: 0.45 kA
